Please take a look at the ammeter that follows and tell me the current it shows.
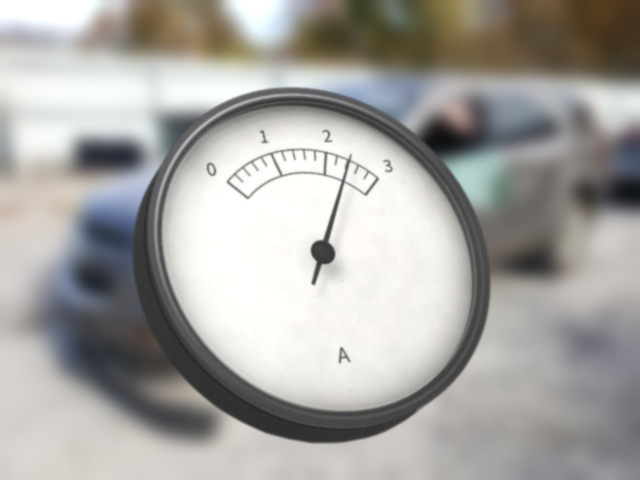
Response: 2.4 A
